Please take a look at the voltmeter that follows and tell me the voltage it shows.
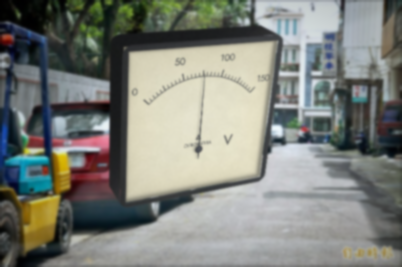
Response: 75 V
